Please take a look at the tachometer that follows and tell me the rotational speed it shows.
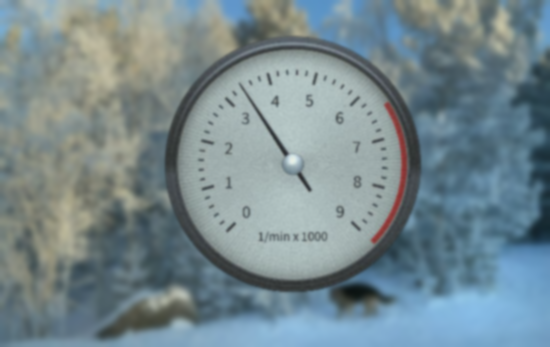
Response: 3400 rpm
